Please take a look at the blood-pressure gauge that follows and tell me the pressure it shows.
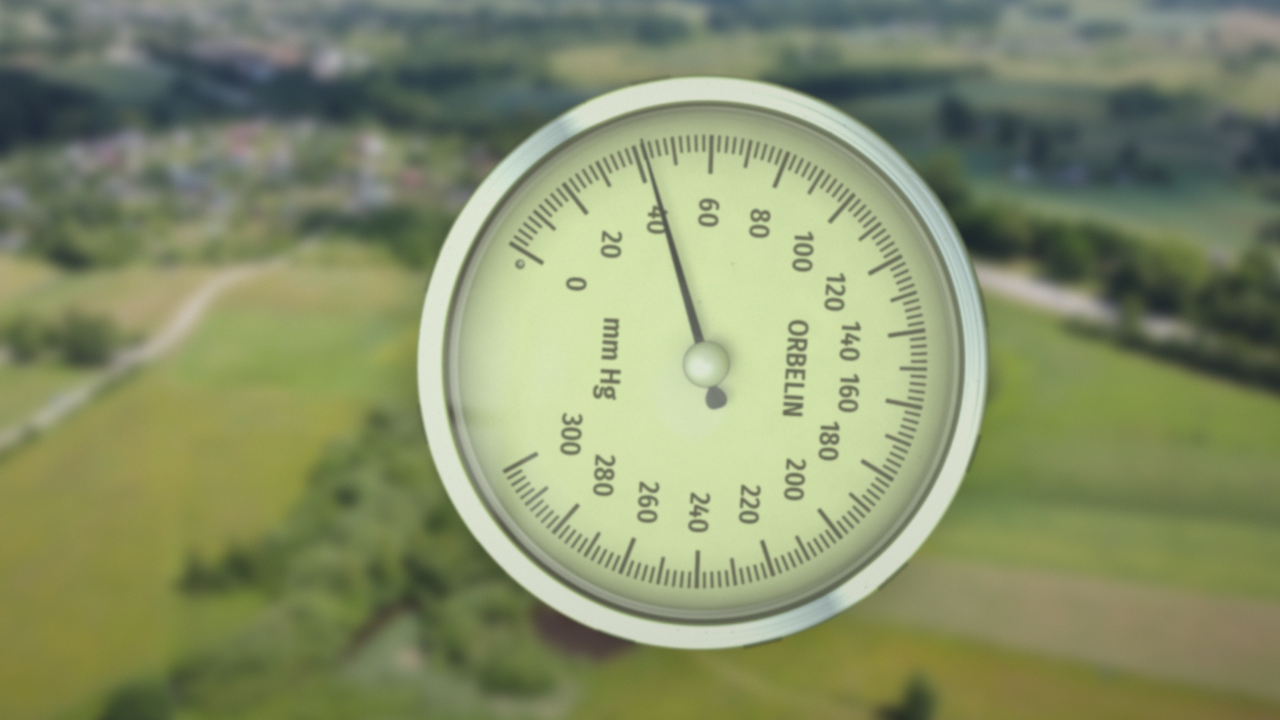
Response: 42 mmHg
